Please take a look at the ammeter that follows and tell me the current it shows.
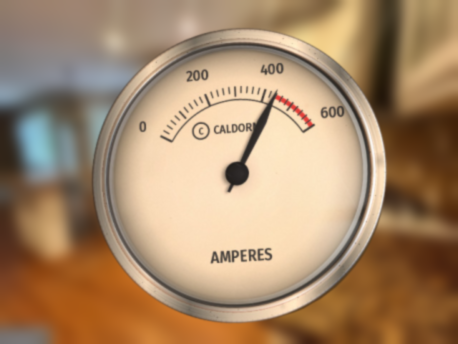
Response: 440 A
